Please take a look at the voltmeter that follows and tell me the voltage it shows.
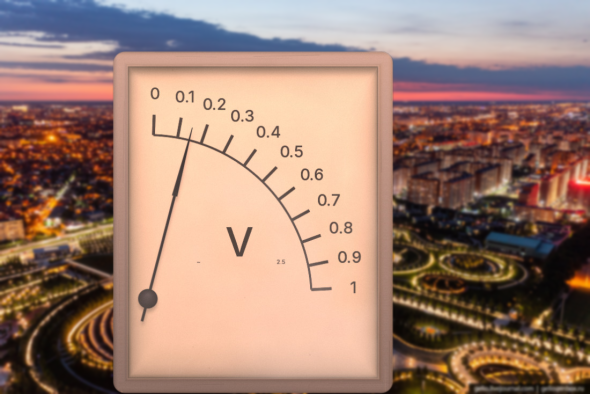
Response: 0.15 V
